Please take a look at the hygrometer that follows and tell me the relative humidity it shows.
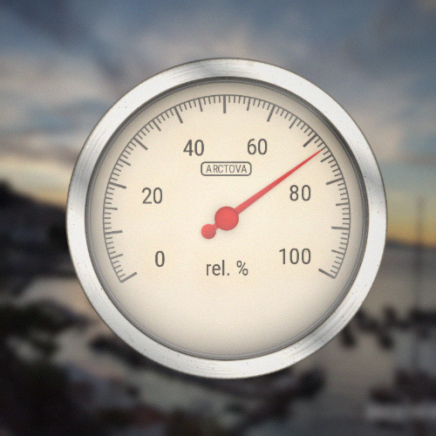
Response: 73 %
